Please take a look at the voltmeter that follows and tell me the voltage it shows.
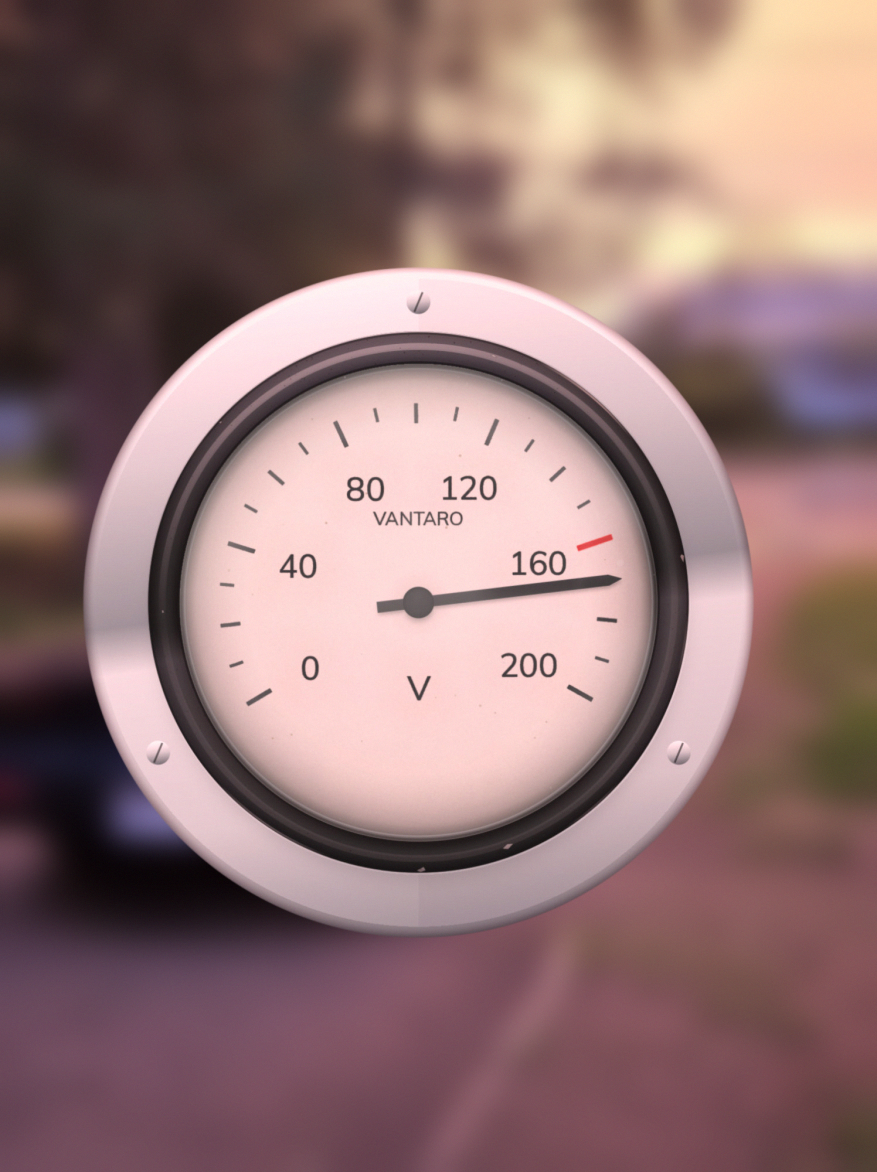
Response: 170 V
